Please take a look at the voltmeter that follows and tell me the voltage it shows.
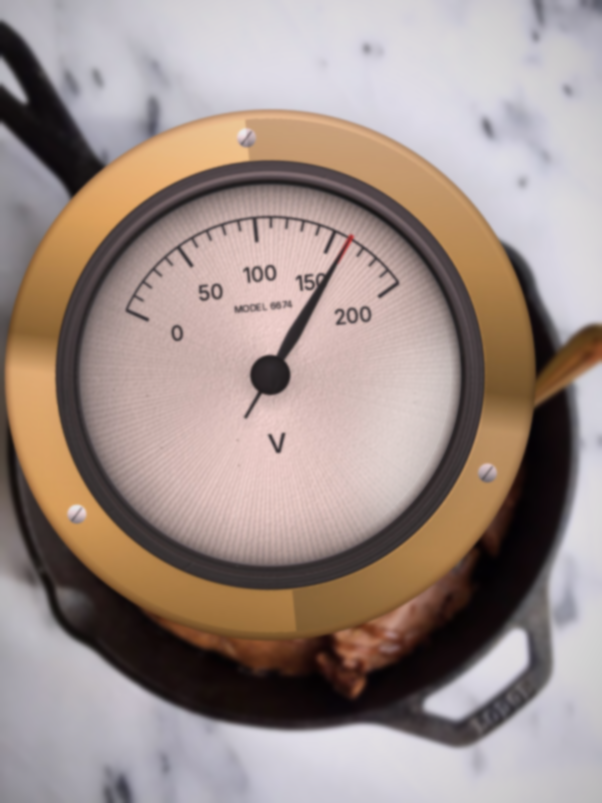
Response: 160 V
